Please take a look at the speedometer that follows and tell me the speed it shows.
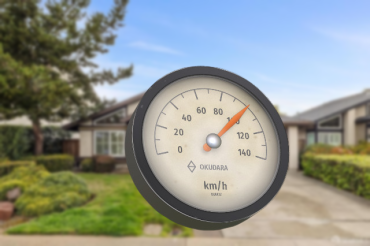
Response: 100 km/h
